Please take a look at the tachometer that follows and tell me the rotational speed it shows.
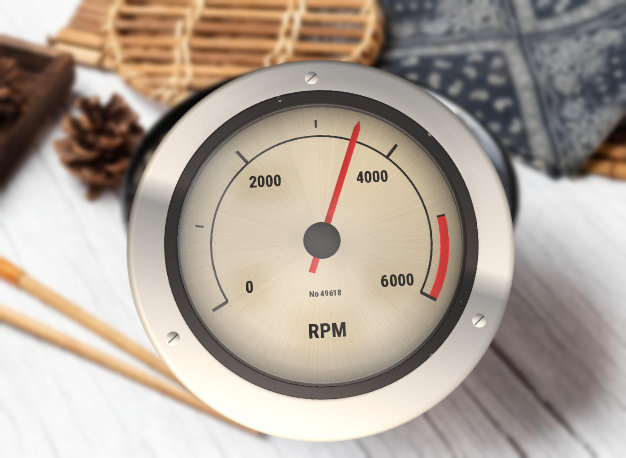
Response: 3500 rpm
